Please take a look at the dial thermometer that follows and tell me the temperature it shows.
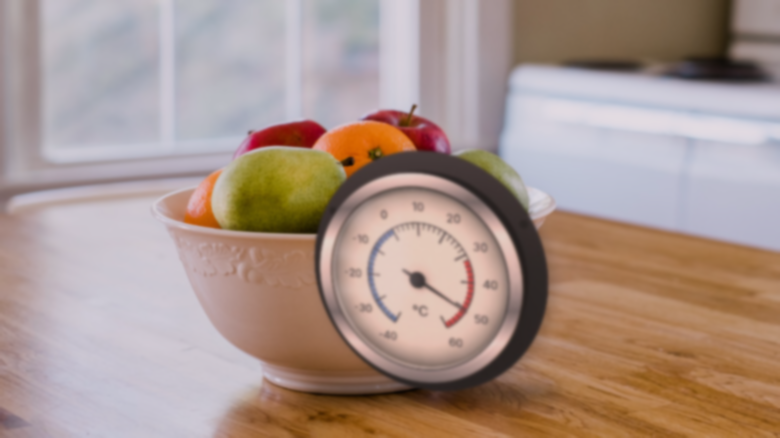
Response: 50 °C
